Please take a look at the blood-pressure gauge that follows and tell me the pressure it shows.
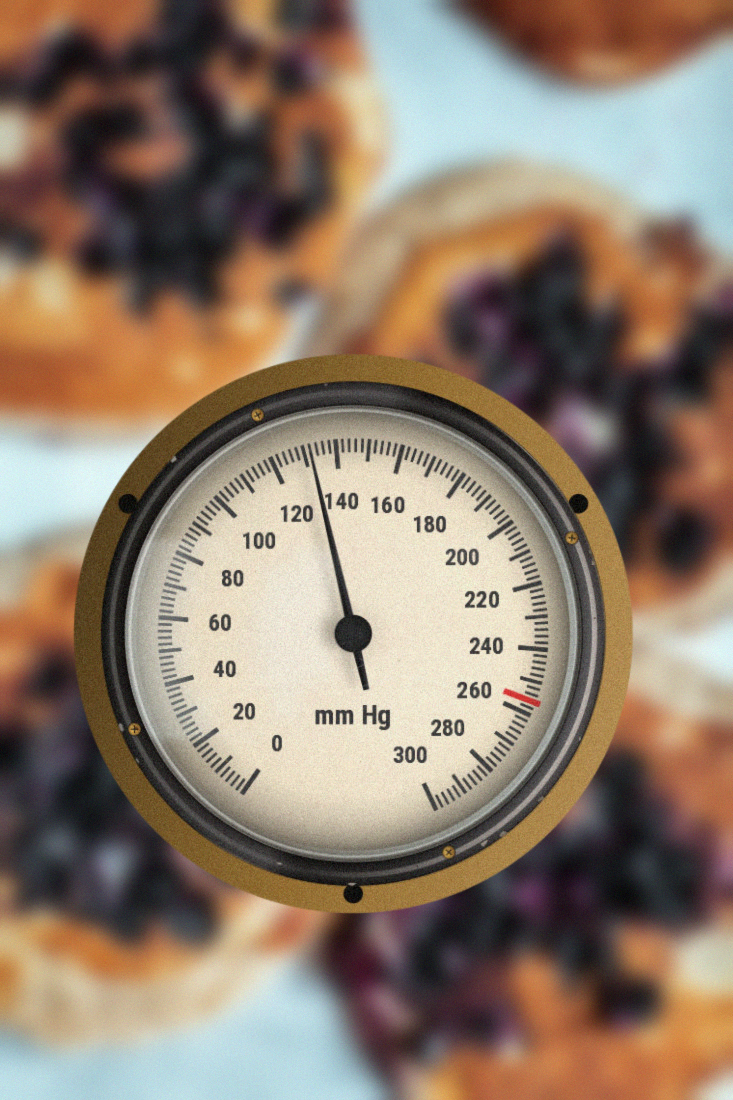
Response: 132 mmHg
